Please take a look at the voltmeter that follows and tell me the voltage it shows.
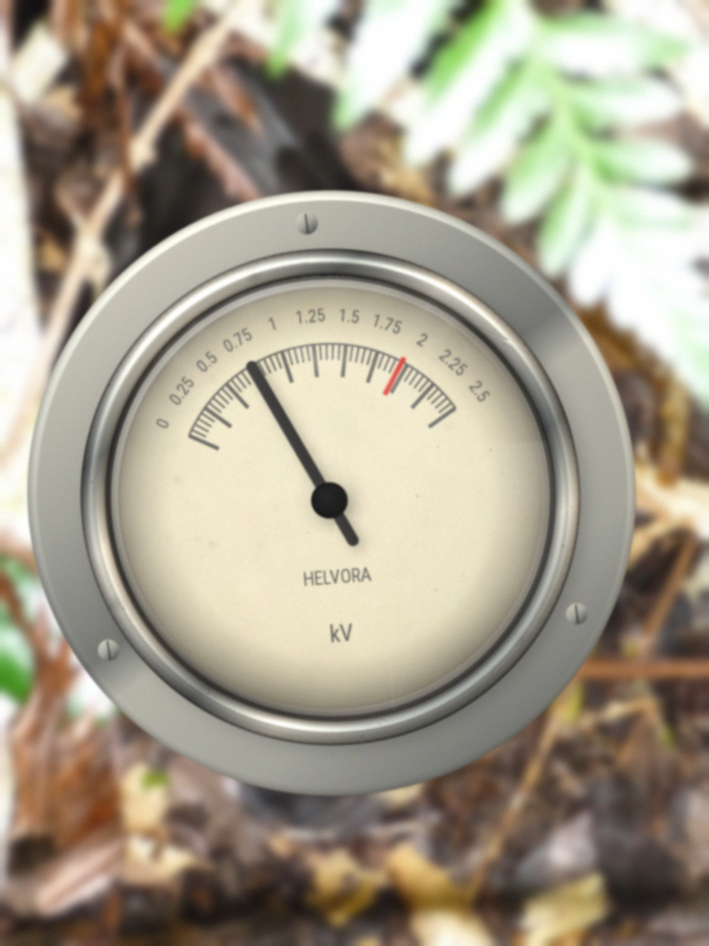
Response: 0.75 kV
